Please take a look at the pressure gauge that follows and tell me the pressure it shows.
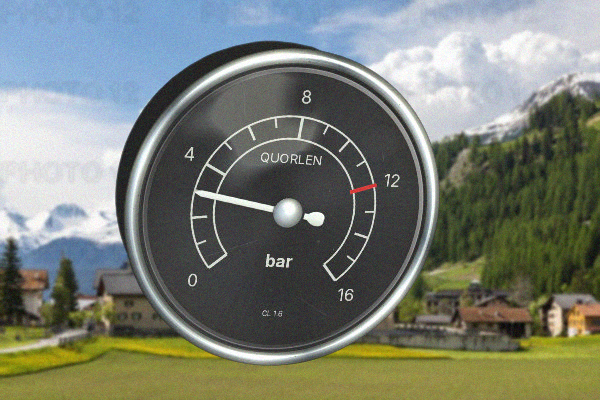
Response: 3 bar
